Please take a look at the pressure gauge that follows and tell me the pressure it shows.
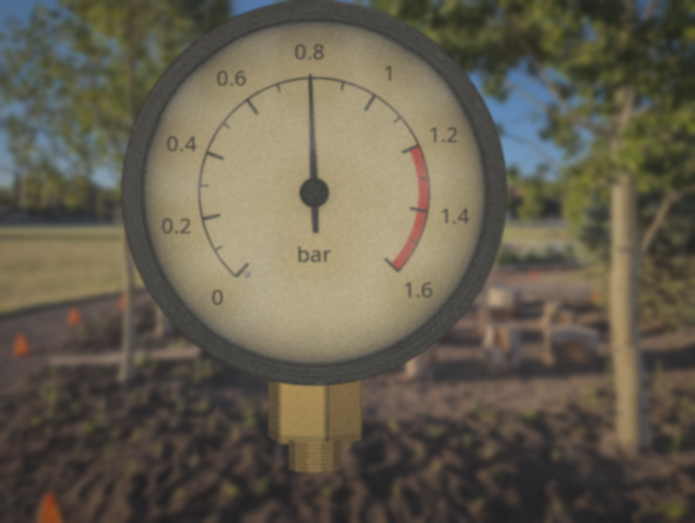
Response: 0.8 bar
